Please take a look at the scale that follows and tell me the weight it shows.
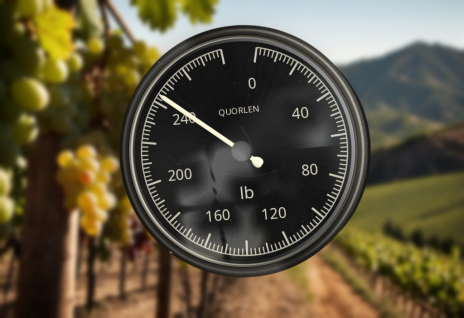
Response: 244 lb
